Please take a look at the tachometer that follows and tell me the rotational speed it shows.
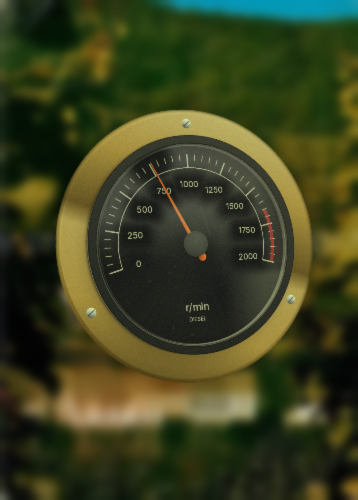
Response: 750 rpm
